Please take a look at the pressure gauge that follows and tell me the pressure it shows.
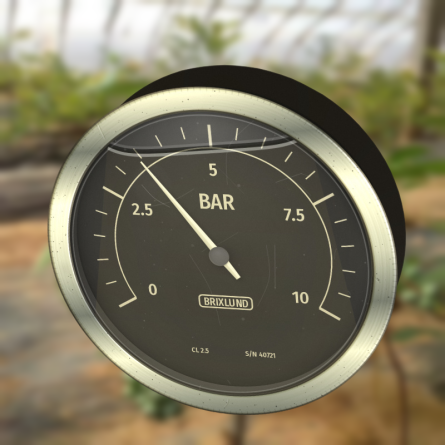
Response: 3.5 bar
